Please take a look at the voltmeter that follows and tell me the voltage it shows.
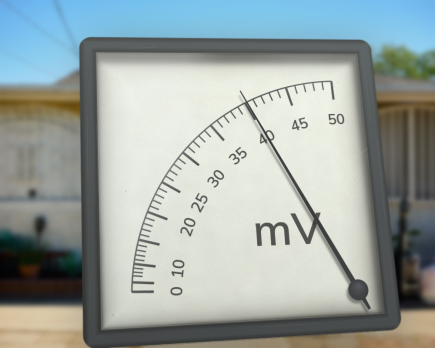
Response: 40 mV
